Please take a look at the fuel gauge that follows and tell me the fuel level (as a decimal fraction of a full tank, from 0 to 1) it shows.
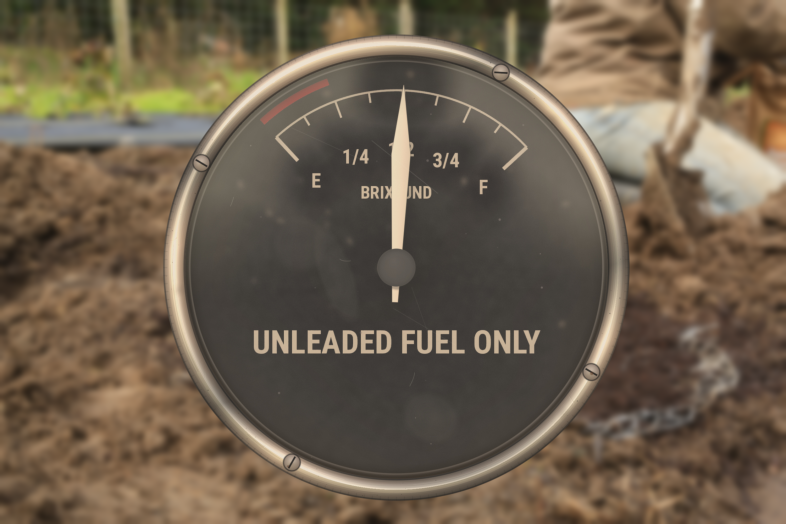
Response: 0.5
